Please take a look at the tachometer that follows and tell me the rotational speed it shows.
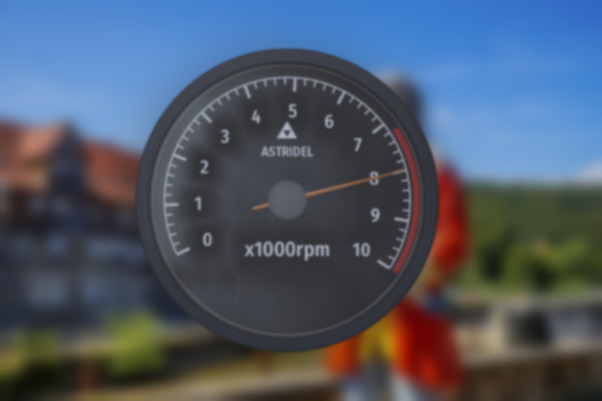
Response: 8000 rpm
